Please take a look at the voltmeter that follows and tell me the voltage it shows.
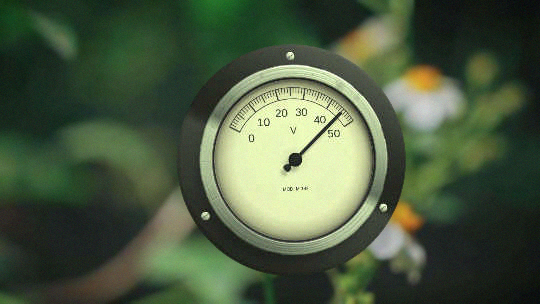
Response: 45 V
